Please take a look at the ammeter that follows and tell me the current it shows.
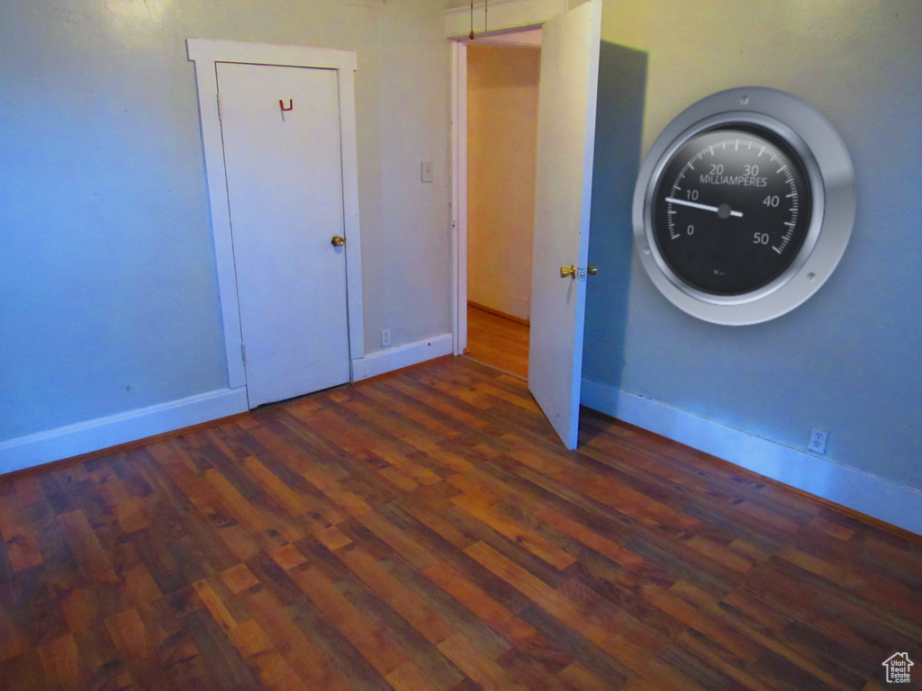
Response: 7.5 mA
